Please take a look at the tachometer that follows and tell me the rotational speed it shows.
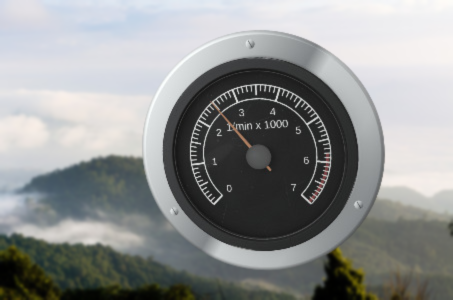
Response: 2500 rpm
